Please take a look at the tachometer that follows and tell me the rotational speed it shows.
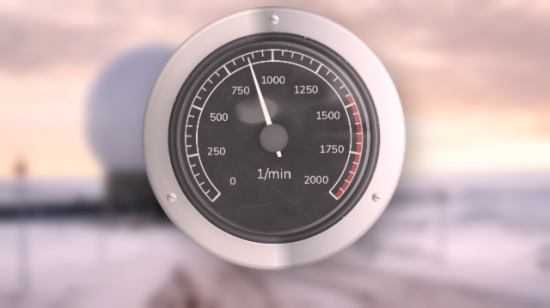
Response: 875 rpm
